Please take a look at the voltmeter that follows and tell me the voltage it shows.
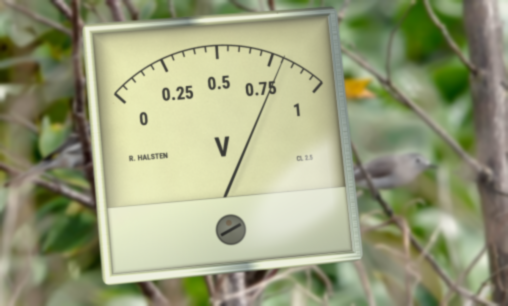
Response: 0.8 V
